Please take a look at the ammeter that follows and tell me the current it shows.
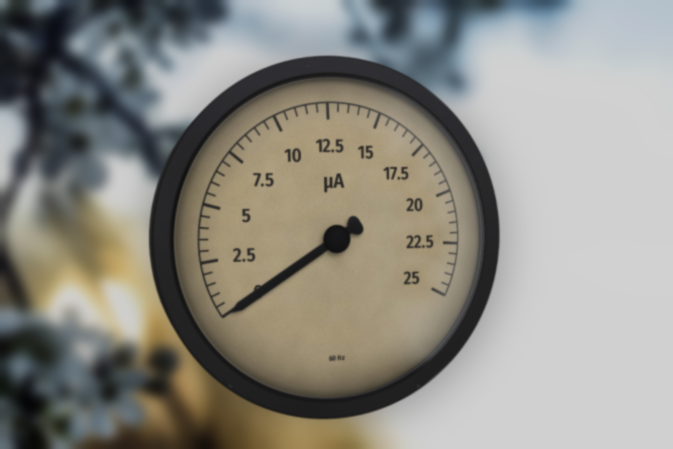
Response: 0 µA
